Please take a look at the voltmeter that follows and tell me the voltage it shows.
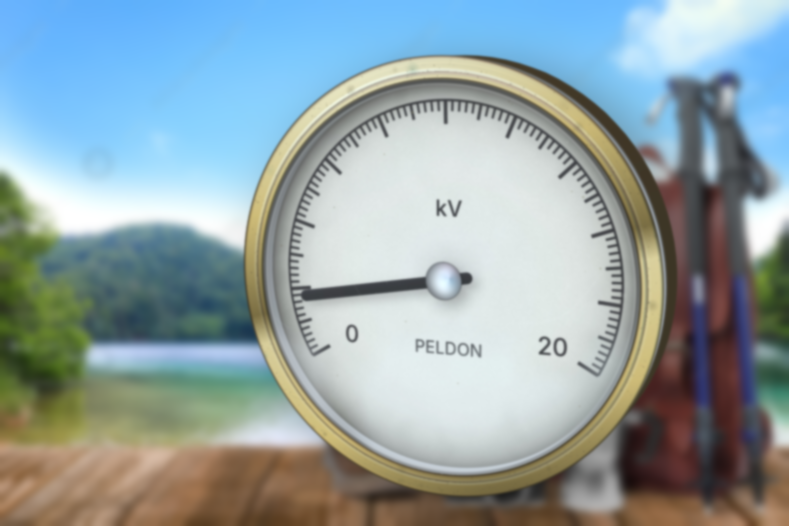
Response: 1.8 kV
